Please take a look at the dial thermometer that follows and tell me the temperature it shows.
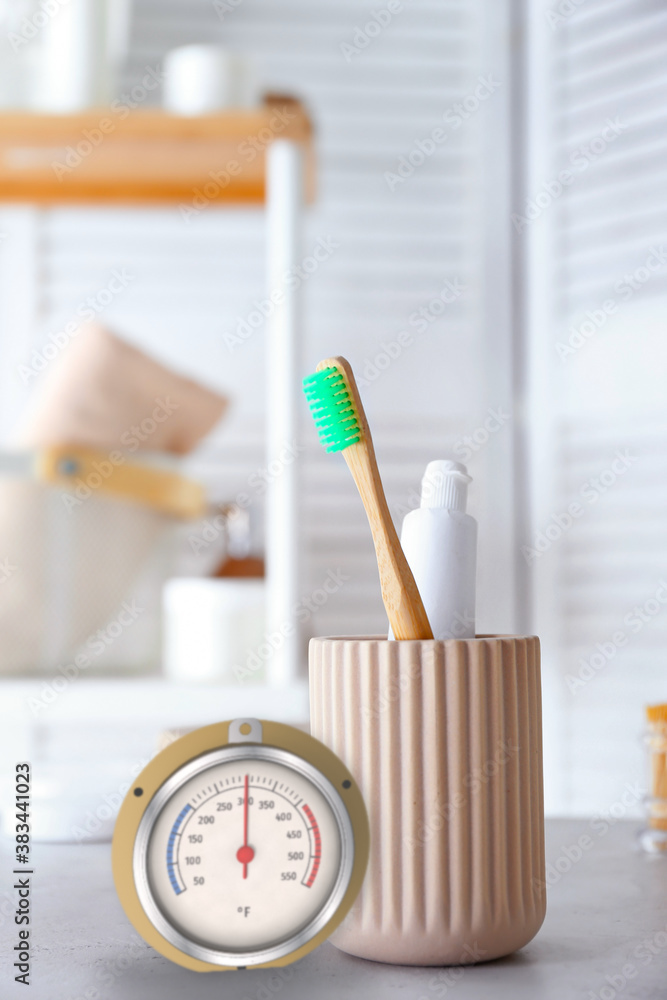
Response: 300 °F
